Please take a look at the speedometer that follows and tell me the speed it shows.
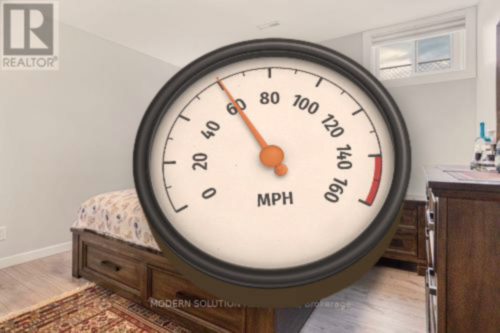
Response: 60 mph
